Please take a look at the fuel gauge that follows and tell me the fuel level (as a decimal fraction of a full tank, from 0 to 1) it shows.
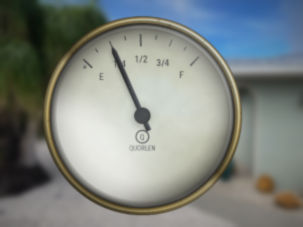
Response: 0.25
